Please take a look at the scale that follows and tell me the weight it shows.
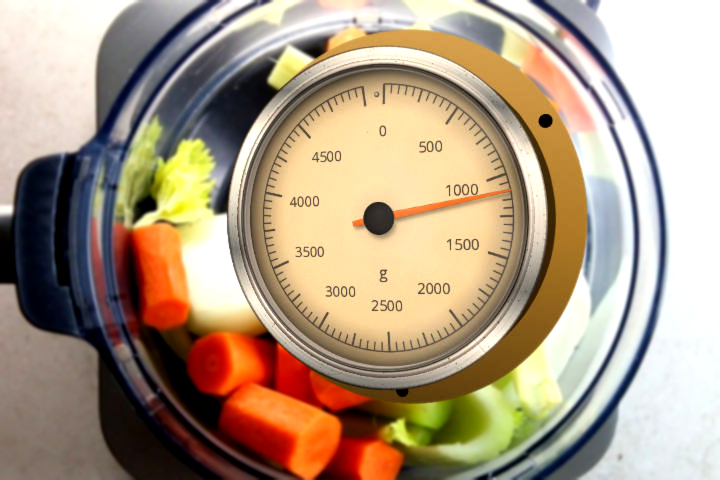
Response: 1100 g
